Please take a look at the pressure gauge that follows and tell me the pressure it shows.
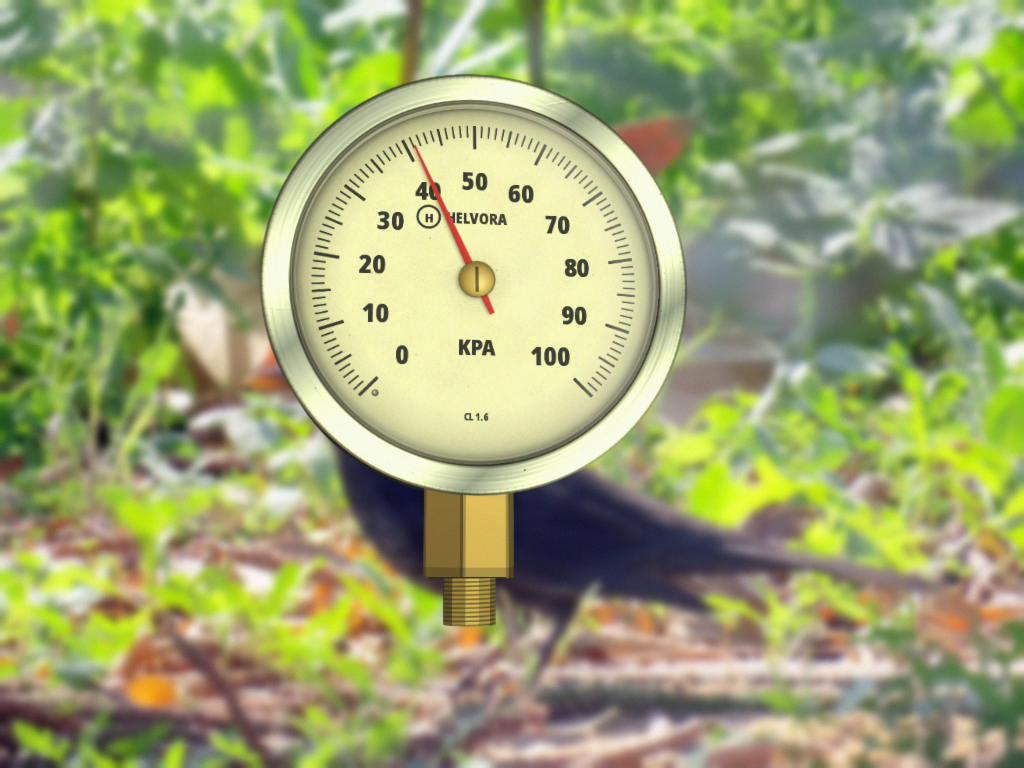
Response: 41 kPa
